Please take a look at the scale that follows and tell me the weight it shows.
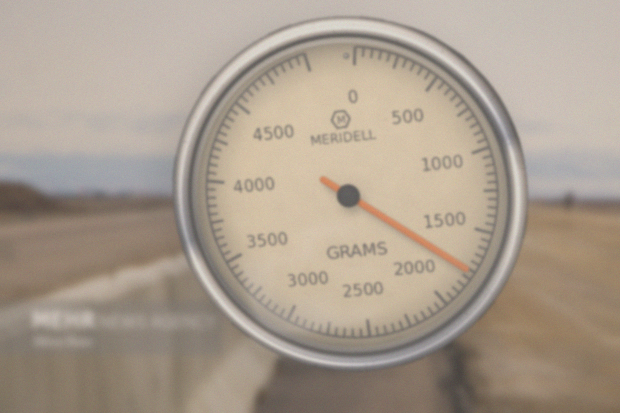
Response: 1750 g
